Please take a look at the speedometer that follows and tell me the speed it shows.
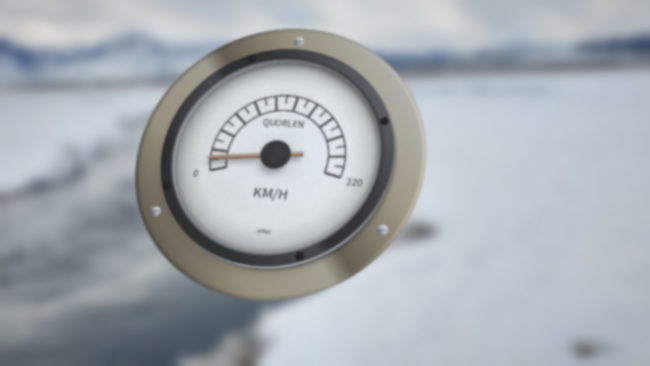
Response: 10 km/h
